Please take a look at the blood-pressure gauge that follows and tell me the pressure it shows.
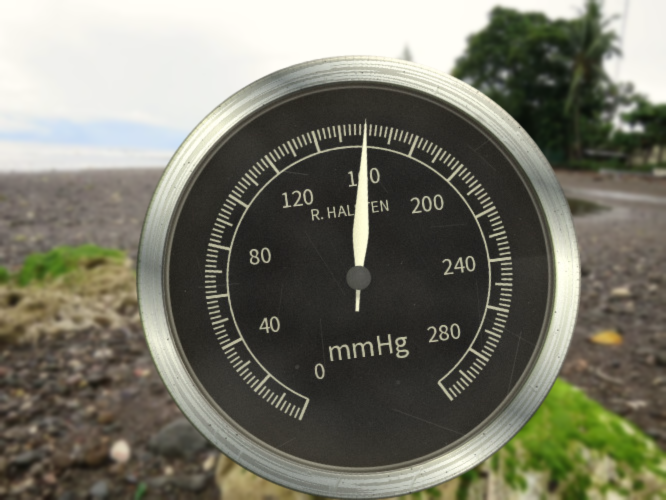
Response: 160 mmHg
